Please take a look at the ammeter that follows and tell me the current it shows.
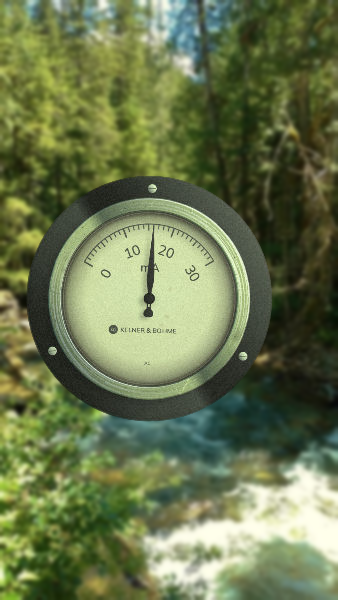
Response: 16 mA
